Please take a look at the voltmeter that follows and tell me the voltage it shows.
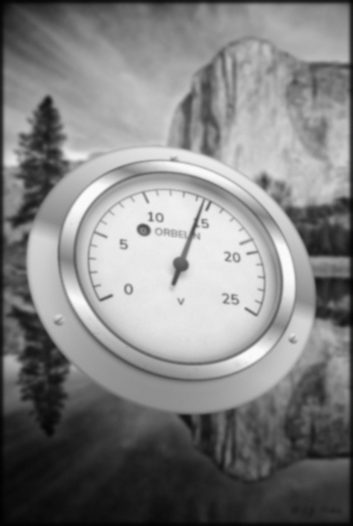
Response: 14.5 V
